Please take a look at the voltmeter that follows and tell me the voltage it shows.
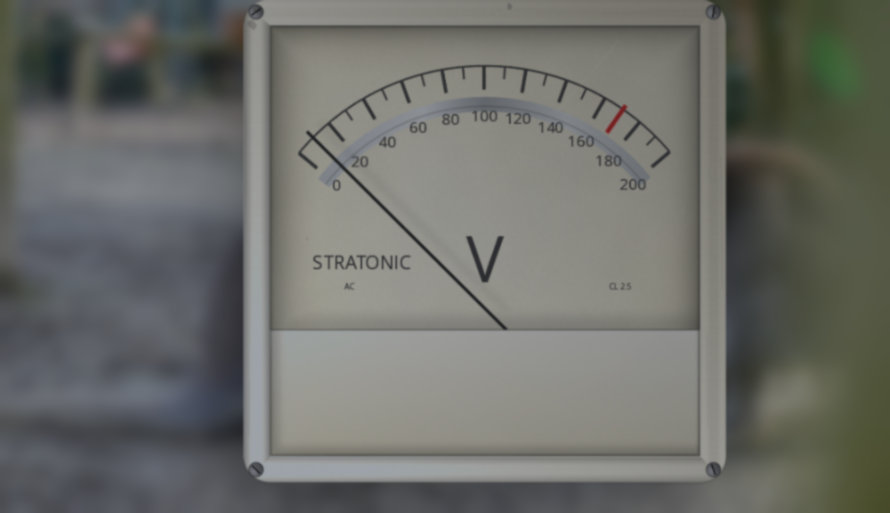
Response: 10 V
